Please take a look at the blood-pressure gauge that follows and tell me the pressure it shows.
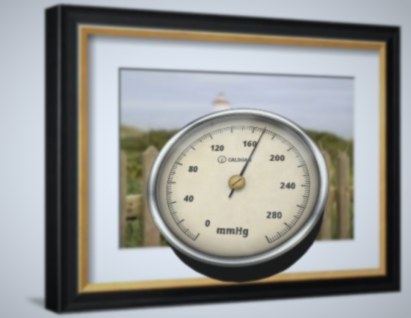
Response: 170 mmHg
